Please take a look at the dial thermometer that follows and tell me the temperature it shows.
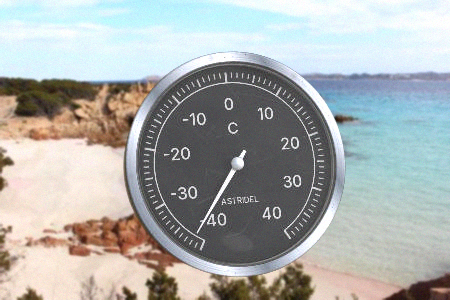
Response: -38 °C
